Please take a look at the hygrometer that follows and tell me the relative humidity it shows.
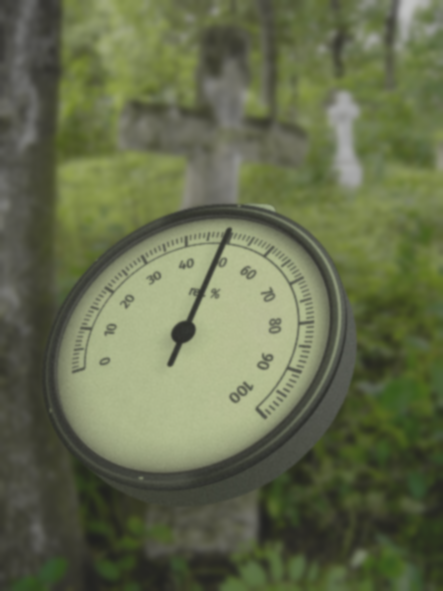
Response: 50 %
